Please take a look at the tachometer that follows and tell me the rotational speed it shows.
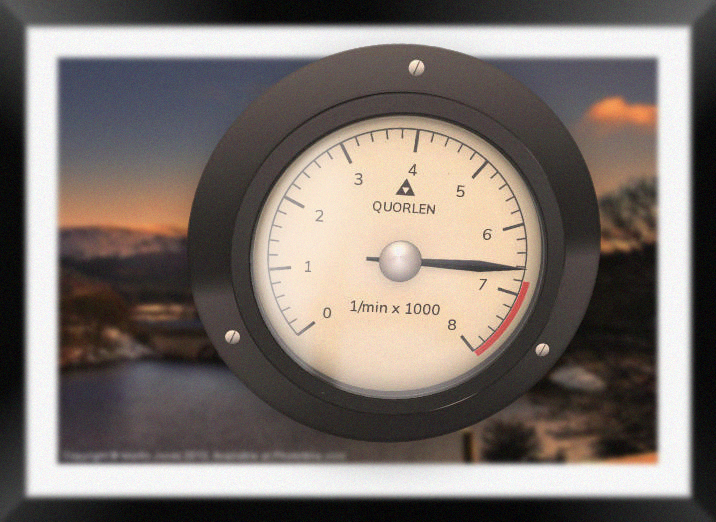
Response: 6600 rpm
